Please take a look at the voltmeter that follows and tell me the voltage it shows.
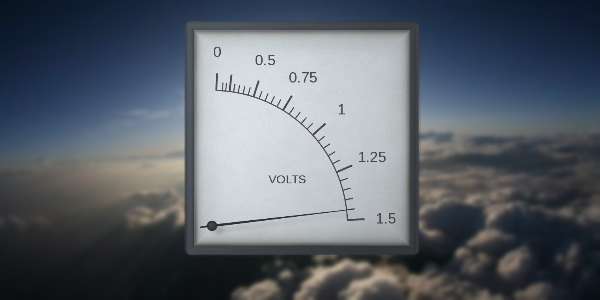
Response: 1.45 V
